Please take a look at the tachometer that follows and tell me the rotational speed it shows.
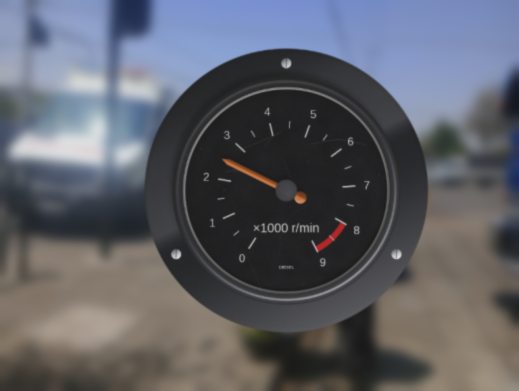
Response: 2500 rpm
